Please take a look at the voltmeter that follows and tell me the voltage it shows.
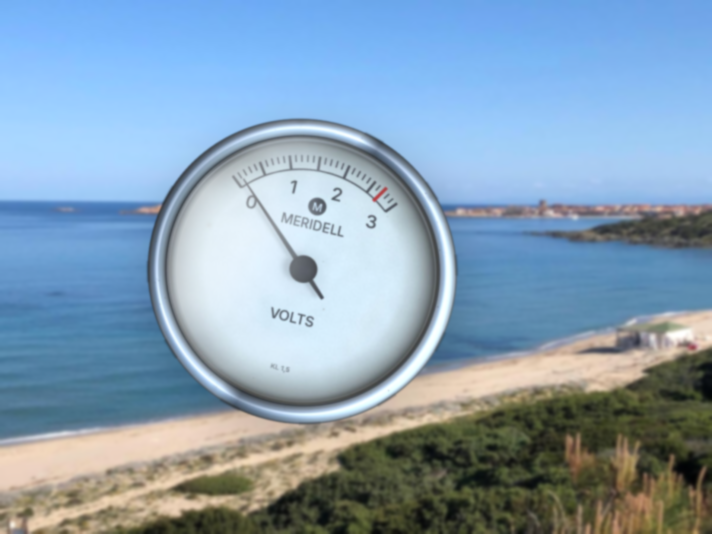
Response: 0.1 V
